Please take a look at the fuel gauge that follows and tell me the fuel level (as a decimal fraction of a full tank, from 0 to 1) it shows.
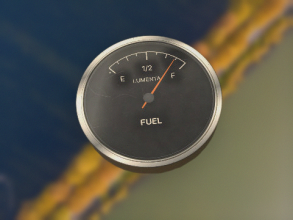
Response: 0.875
